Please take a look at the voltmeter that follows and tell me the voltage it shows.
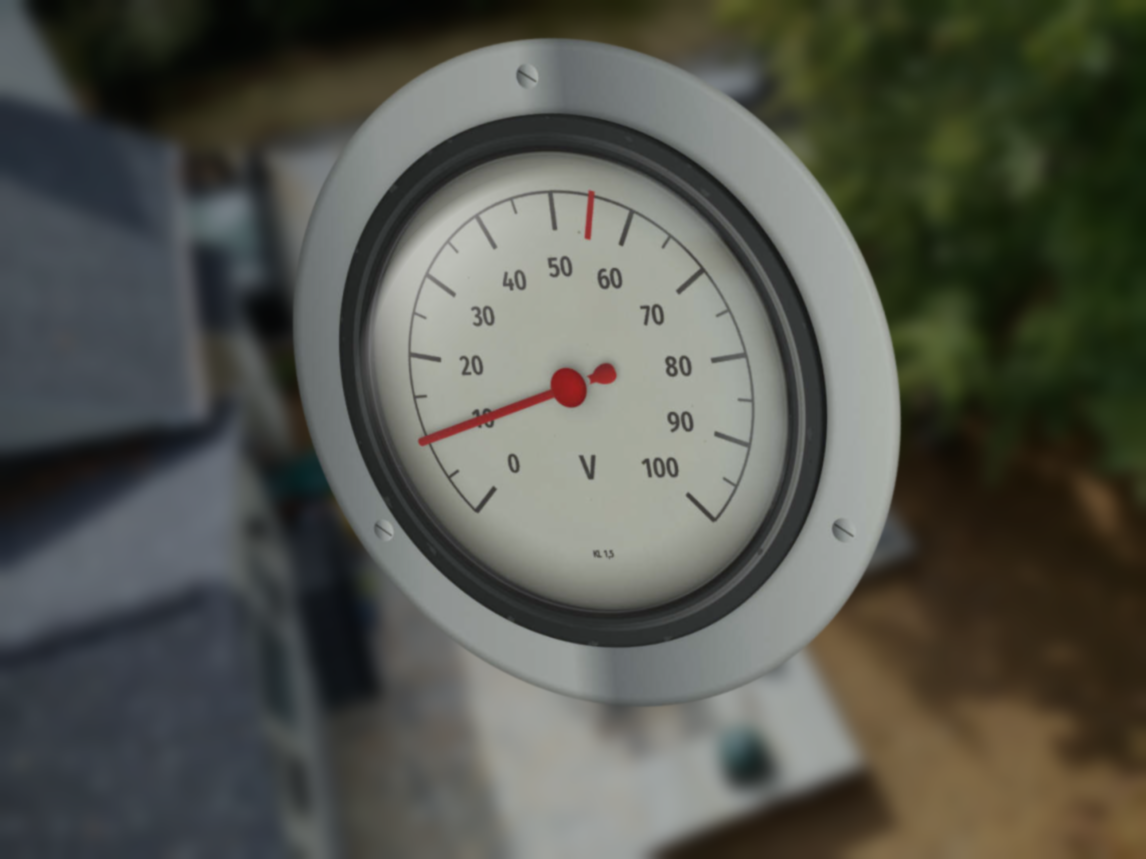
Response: 10 V
